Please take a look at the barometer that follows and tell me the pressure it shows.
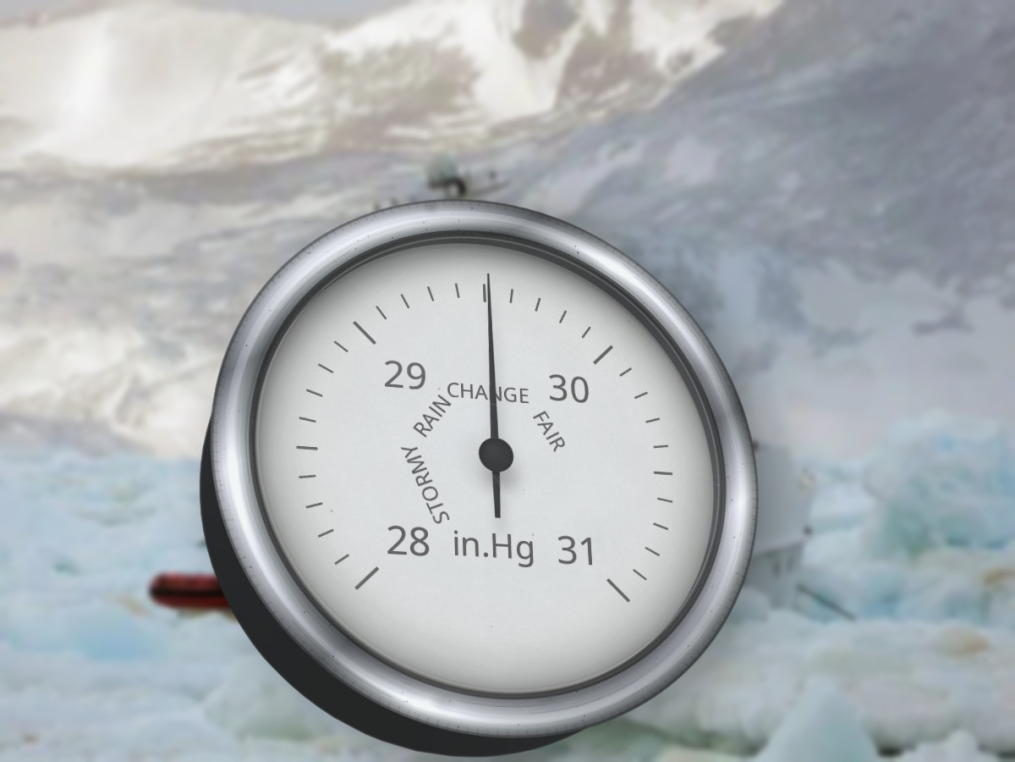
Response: 29.5 inHg
